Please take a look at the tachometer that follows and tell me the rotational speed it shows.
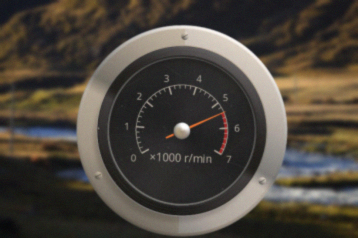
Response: 5400 rpm
